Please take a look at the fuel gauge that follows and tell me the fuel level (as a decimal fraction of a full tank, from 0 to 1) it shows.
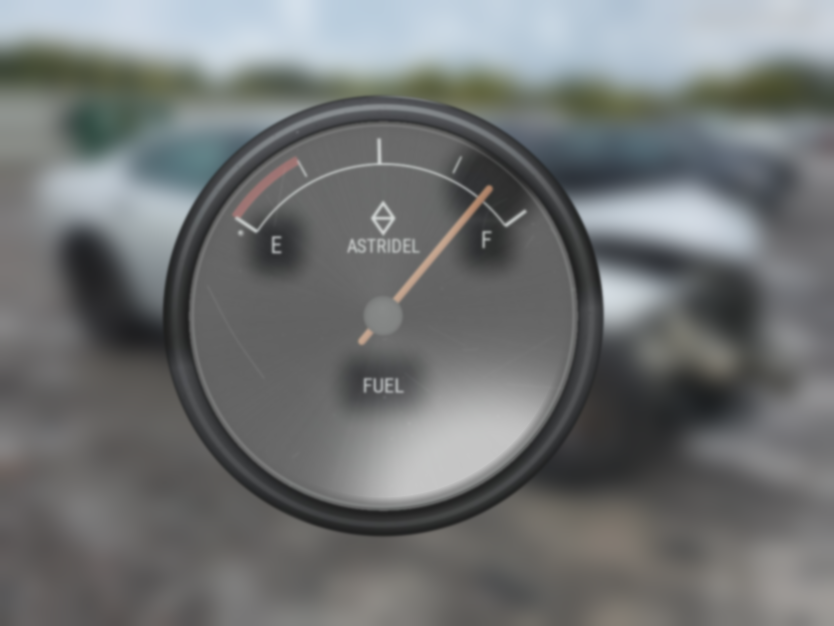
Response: 0.875
